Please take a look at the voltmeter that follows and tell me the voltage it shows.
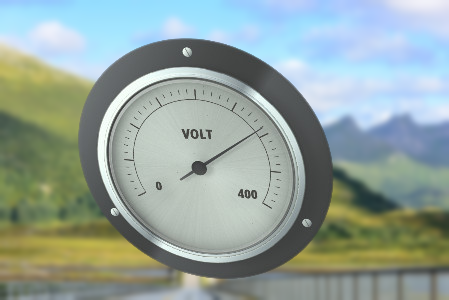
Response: 290 V
